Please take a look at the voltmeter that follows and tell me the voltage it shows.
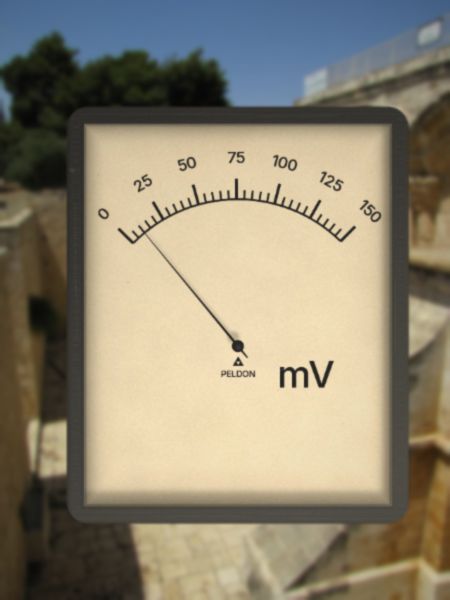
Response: 10 mV
